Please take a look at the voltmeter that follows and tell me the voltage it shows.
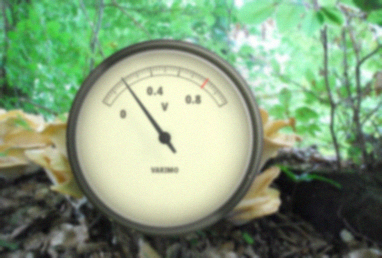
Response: 0.2 V
